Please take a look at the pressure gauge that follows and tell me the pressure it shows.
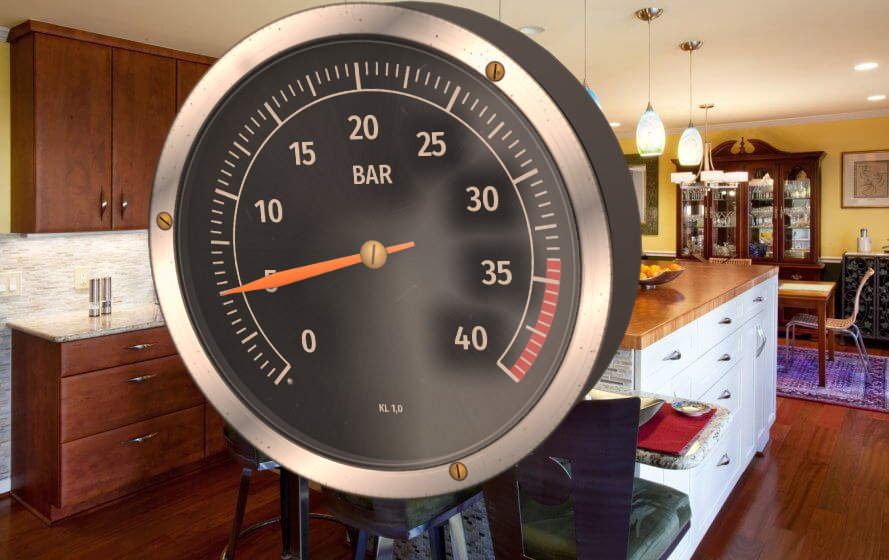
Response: 5 bar
